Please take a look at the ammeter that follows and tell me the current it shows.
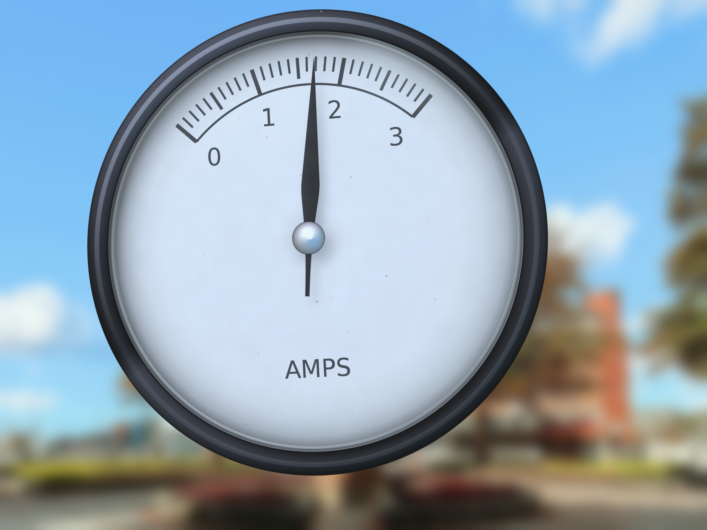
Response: 1.7 A
